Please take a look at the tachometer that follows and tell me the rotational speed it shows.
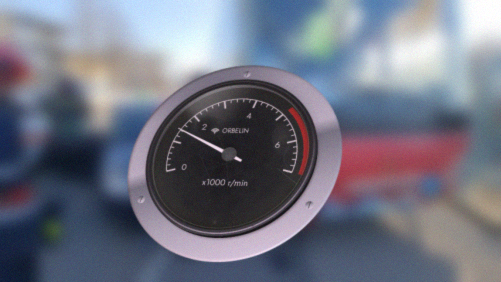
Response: 1400 rpm
